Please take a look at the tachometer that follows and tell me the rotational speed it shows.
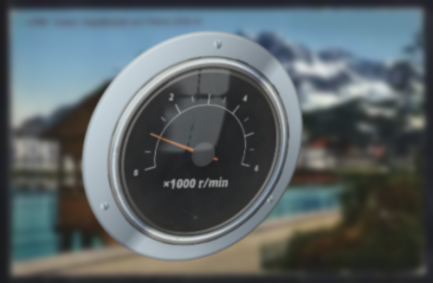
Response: 1000 rpm
